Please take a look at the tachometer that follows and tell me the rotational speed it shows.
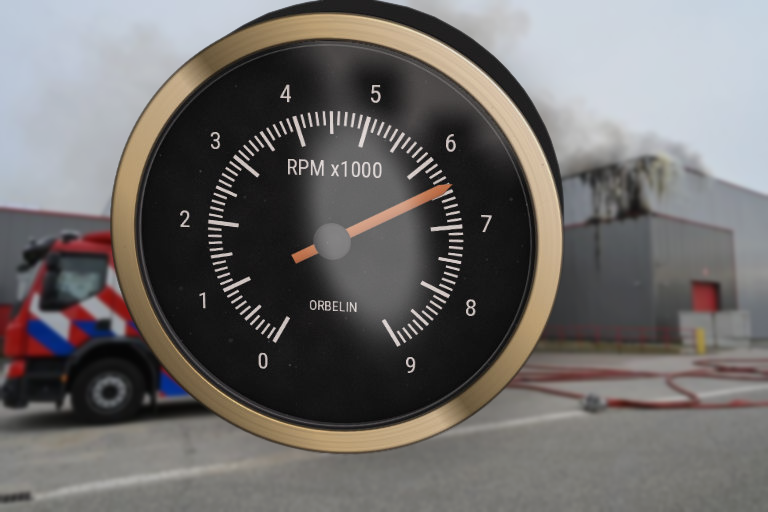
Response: 6400 rpm
